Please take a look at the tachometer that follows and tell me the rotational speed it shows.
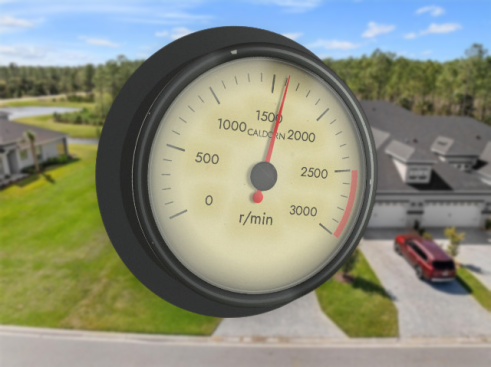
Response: 1600 rpm
